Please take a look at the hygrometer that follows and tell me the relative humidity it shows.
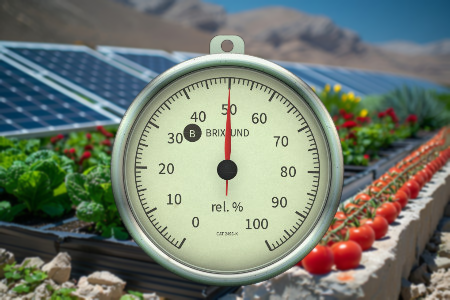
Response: 50 %
